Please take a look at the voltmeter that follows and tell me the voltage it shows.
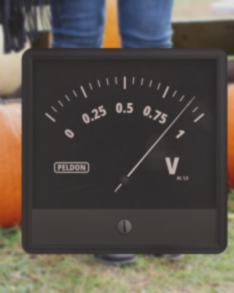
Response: 0.9 V
